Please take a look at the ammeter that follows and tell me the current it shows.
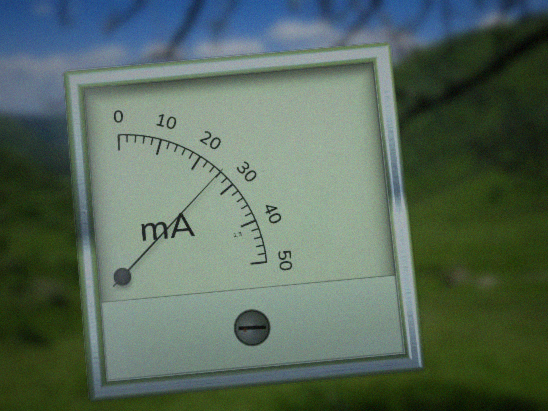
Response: 26 mA
